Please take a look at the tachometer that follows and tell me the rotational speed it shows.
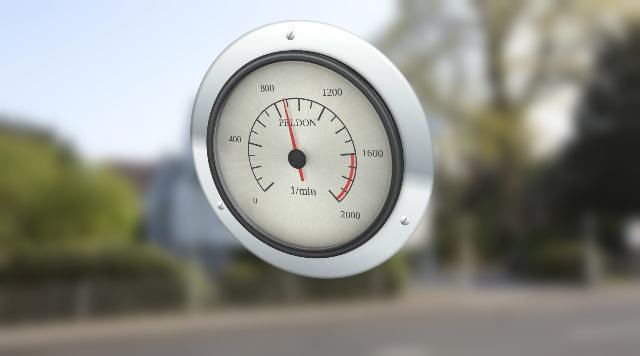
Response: 900 rpm
